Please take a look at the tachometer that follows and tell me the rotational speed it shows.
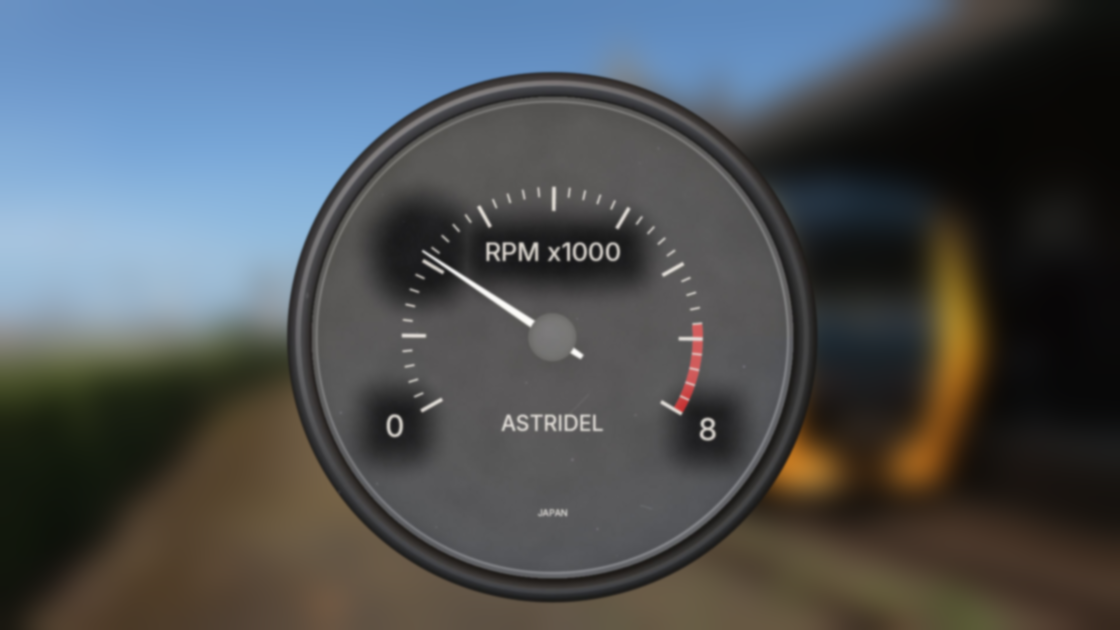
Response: 2100 rpm
